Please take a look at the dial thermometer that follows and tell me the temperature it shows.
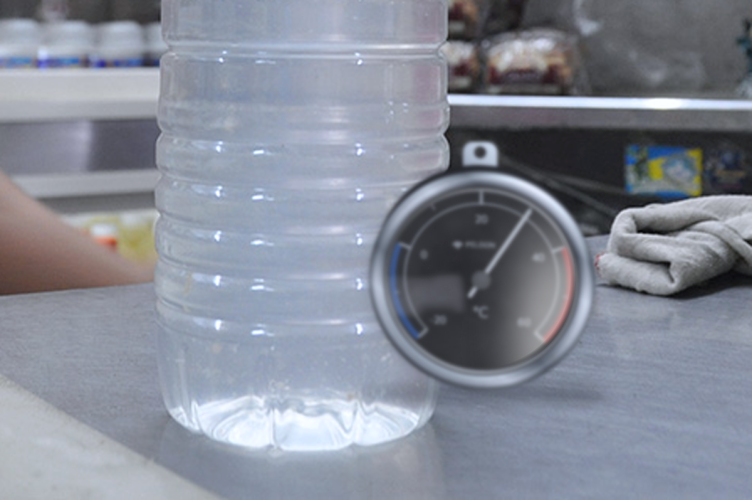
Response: 30 °C
